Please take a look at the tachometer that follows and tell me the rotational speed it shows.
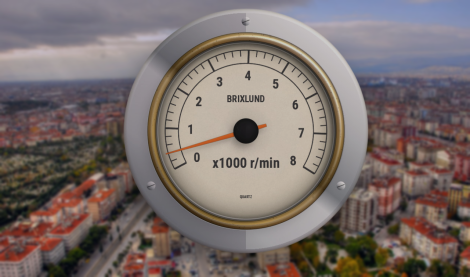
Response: 400 rpm
